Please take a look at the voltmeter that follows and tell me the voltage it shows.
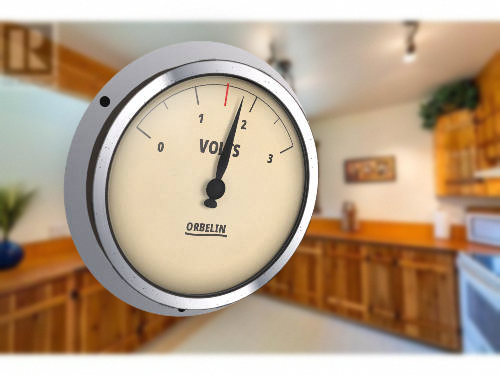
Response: 1.75 V
